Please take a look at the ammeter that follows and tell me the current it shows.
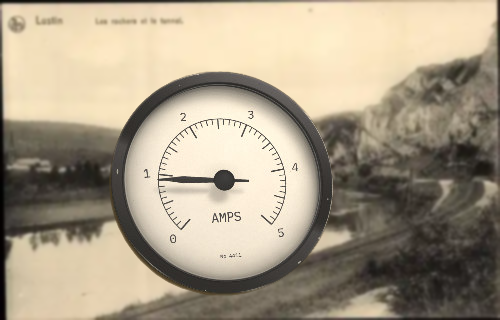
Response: 0.9 A
